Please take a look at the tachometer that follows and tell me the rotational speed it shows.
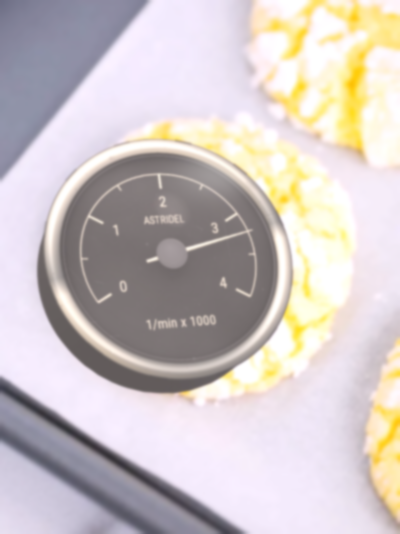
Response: 3250 rpm
